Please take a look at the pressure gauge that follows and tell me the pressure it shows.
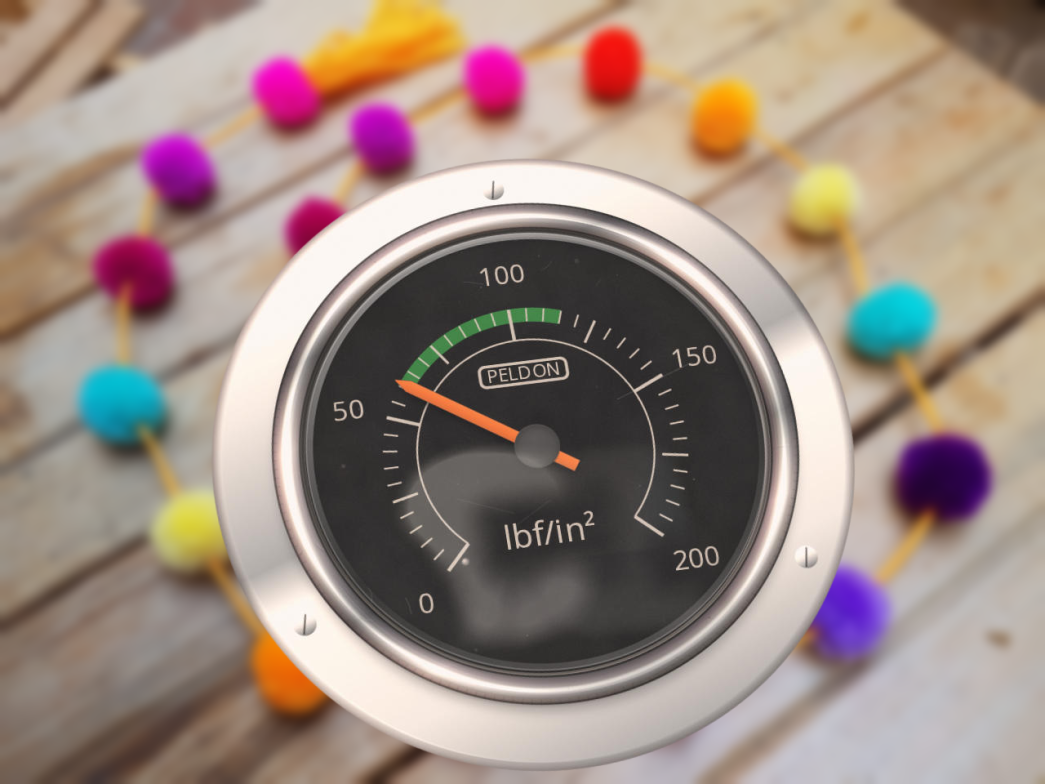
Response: 60 psi
